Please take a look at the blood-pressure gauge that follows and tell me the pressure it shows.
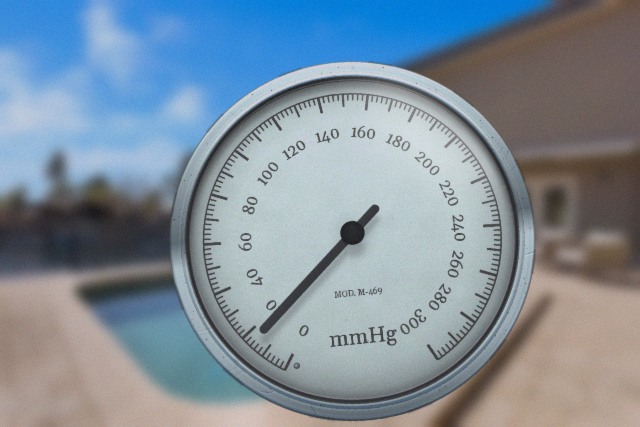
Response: 16 mmHg
